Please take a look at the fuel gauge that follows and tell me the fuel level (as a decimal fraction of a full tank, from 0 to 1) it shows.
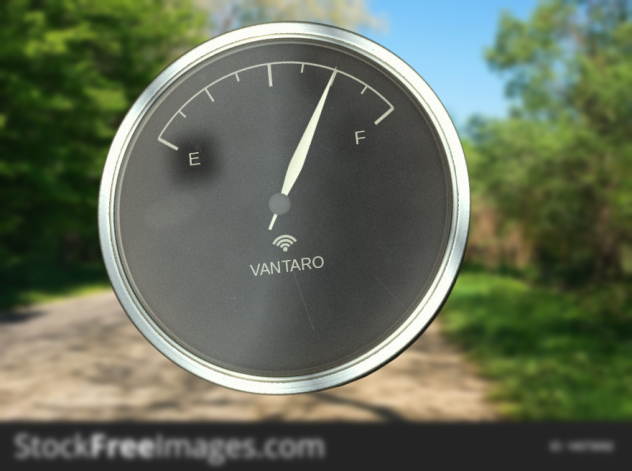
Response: 0.75
